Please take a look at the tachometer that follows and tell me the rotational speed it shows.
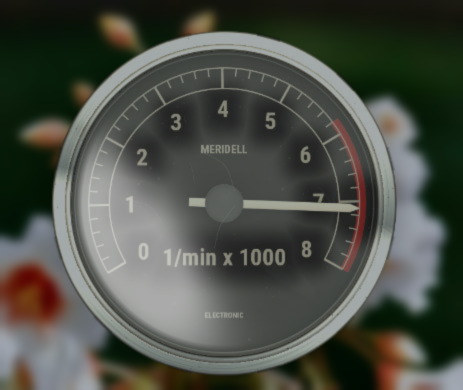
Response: 7100 rpm
